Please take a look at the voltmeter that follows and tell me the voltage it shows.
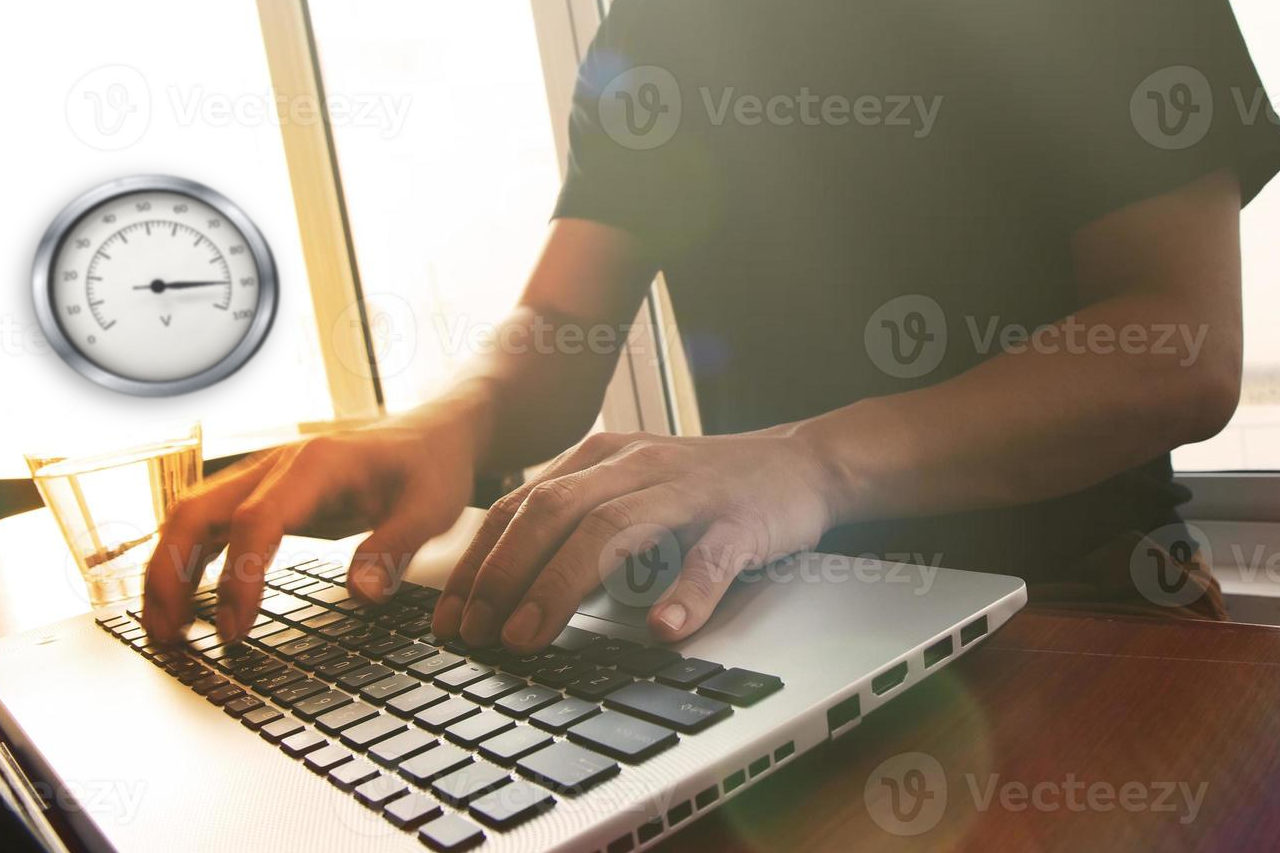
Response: 90 V
